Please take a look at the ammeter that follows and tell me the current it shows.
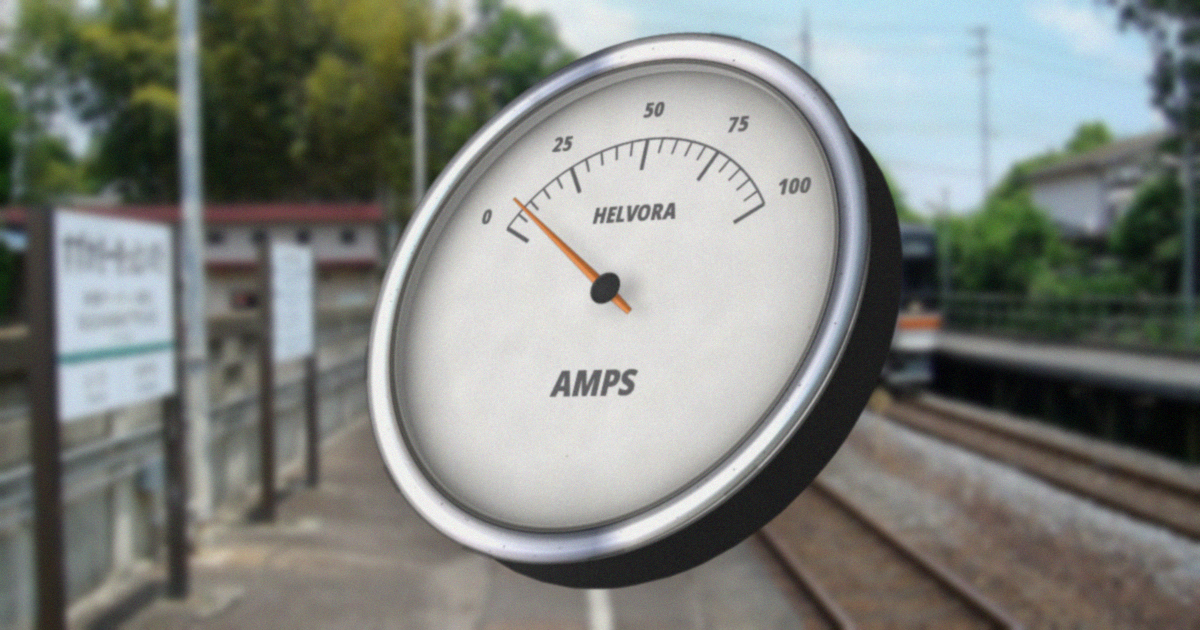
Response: 7.5 A
